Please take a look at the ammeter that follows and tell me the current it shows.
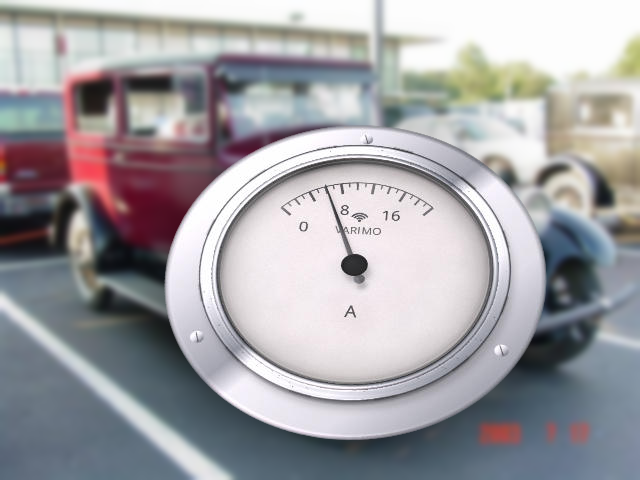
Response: 6 A
